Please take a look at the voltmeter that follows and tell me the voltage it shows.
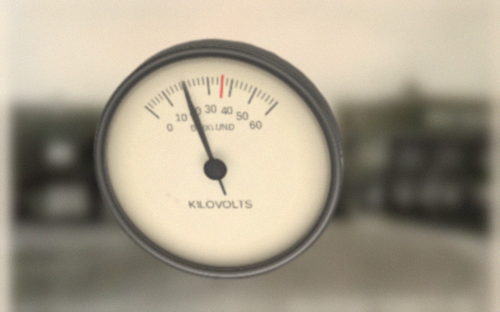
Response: 20 kV
